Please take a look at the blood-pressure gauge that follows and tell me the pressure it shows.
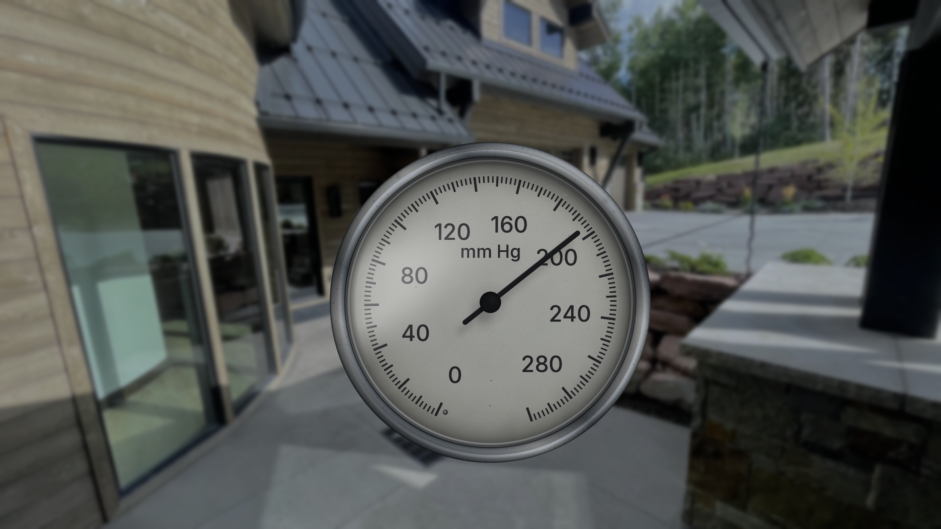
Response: 196 mmHg
